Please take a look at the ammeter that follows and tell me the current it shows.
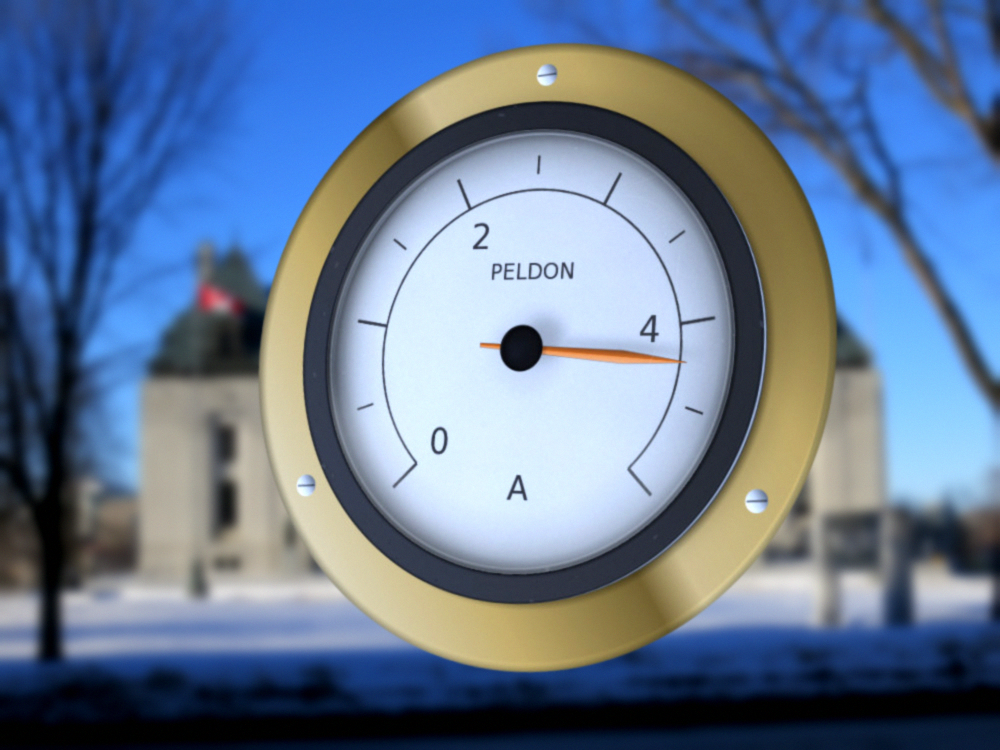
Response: 4.25 A
